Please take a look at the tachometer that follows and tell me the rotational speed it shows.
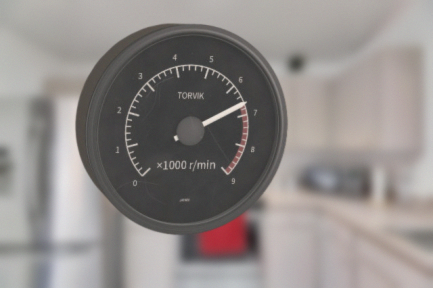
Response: 6600 rpm
